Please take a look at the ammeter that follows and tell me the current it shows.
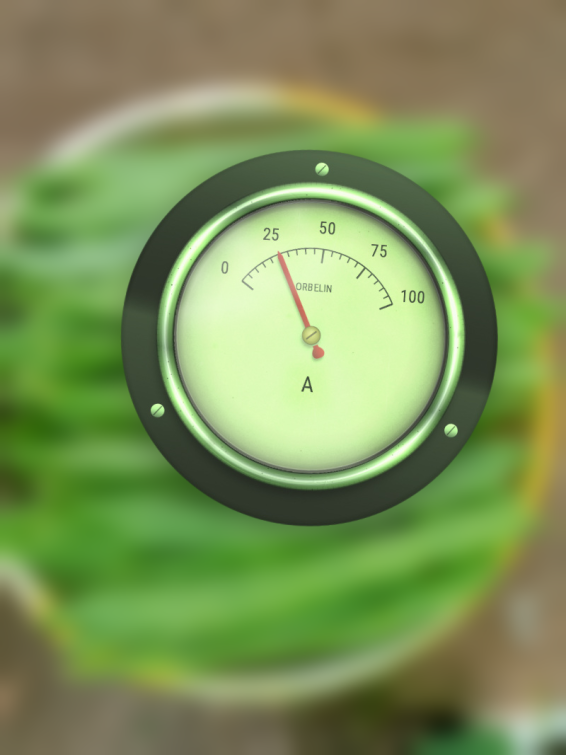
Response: 25 A
